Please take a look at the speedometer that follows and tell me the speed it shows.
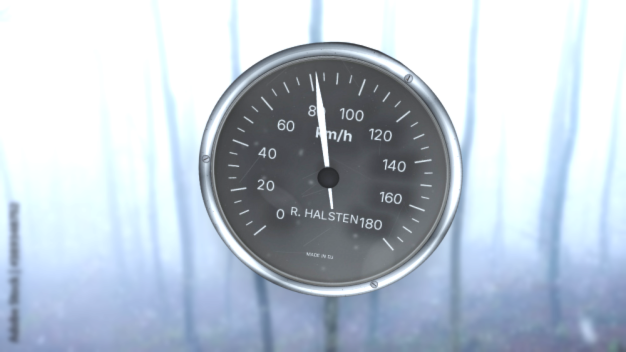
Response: 82.5 km/h
